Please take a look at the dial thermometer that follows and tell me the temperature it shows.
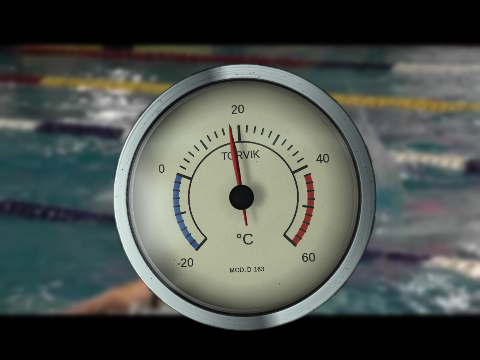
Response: 18 °C
